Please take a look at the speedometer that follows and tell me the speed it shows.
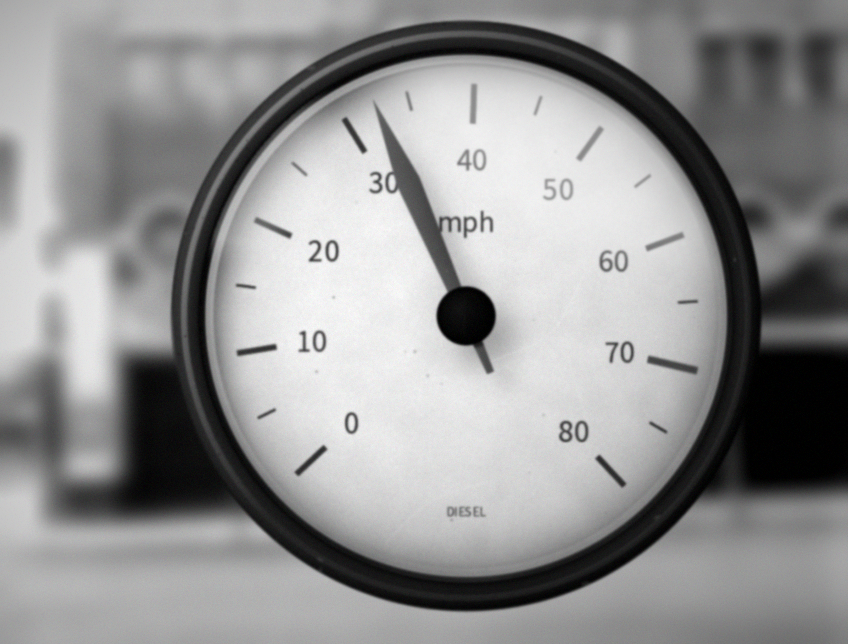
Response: 32.5 mph
